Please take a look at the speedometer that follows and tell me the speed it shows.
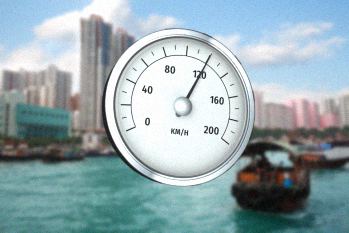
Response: 120 km/h
